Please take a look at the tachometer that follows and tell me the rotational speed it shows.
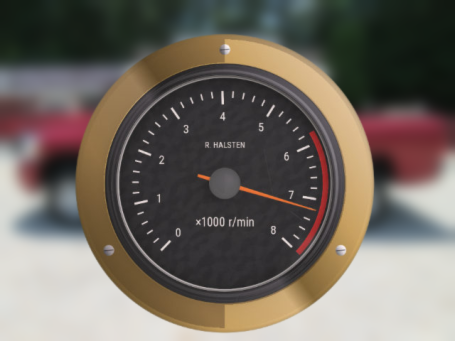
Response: 7200 rpm
